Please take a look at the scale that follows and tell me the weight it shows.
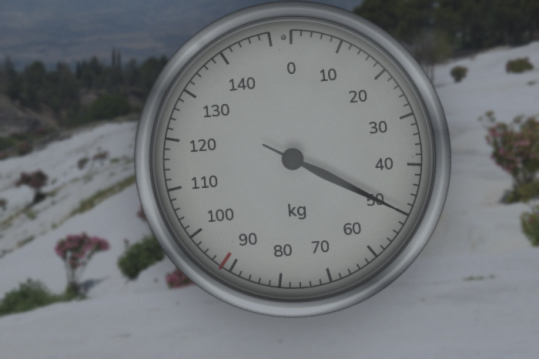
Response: 50 kg
